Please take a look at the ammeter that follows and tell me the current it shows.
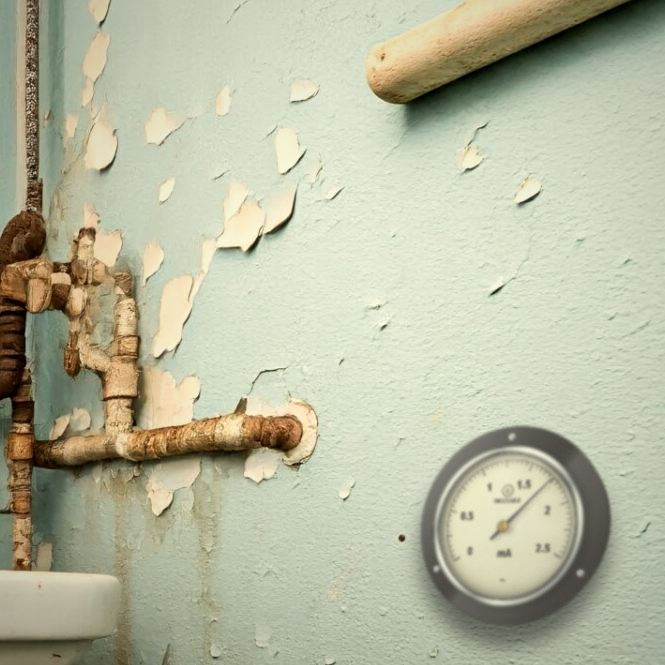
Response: 1.75 mA
